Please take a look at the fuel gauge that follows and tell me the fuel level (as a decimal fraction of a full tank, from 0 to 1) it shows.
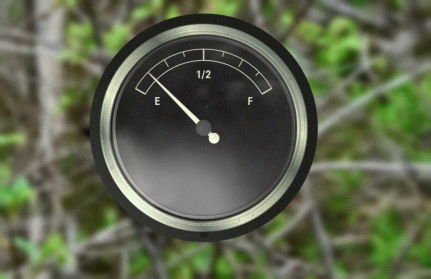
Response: 0.125
